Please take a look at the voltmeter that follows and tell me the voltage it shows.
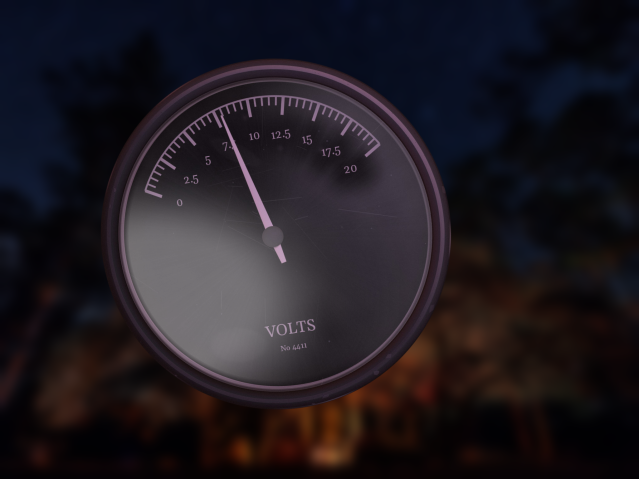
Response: 8 V
